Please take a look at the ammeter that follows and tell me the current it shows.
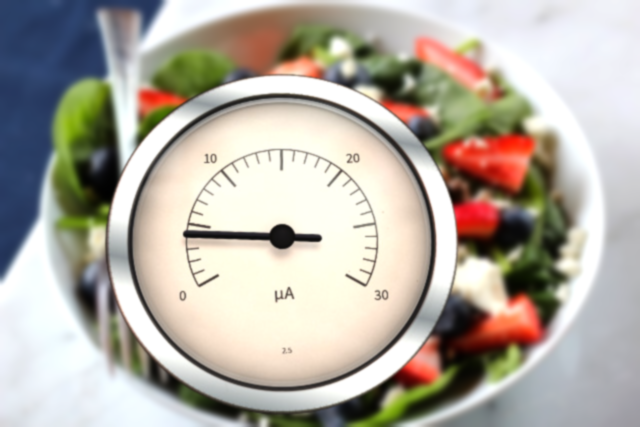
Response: 4 µA
